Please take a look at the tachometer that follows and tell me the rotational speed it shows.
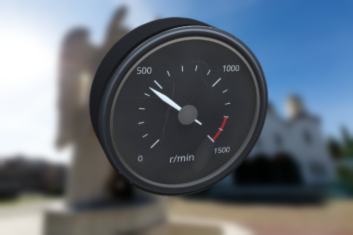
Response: 450 rpm
